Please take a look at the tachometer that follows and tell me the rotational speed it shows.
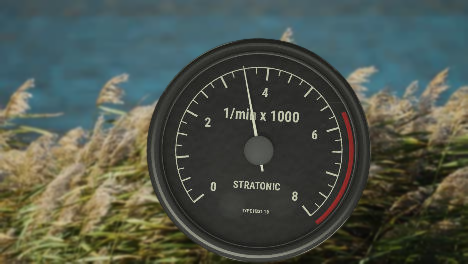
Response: 3500 rpm
